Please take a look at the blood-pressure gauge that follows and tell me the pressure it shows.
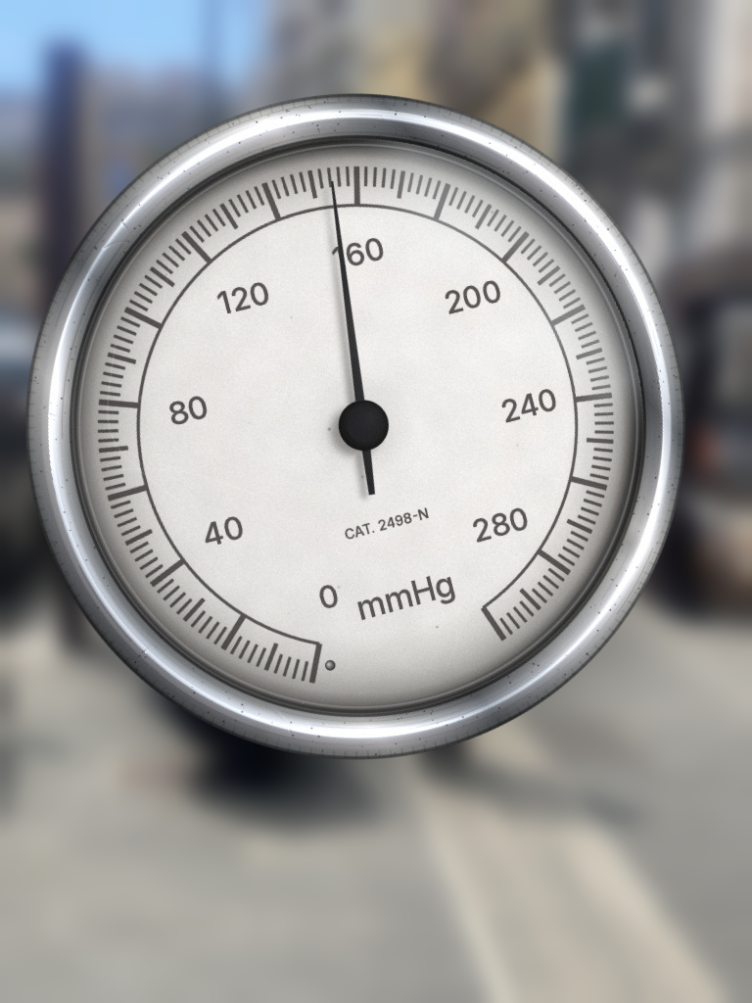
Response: 154 mmHg
